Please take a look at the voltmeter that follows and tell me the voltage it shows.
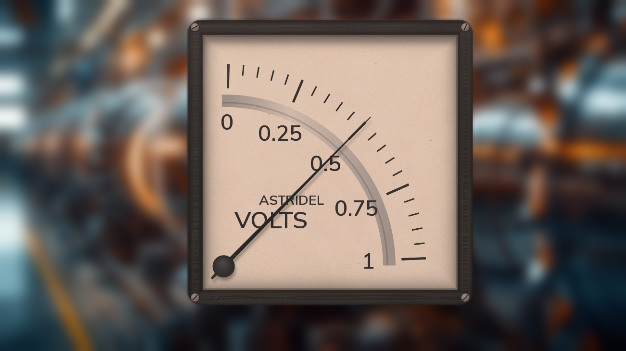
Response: 0.5 V
